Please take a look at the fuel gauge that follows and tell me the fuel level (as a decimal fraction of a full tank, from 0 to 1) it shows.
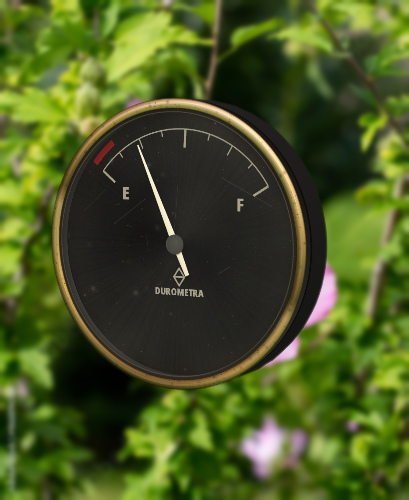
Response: 0.25
